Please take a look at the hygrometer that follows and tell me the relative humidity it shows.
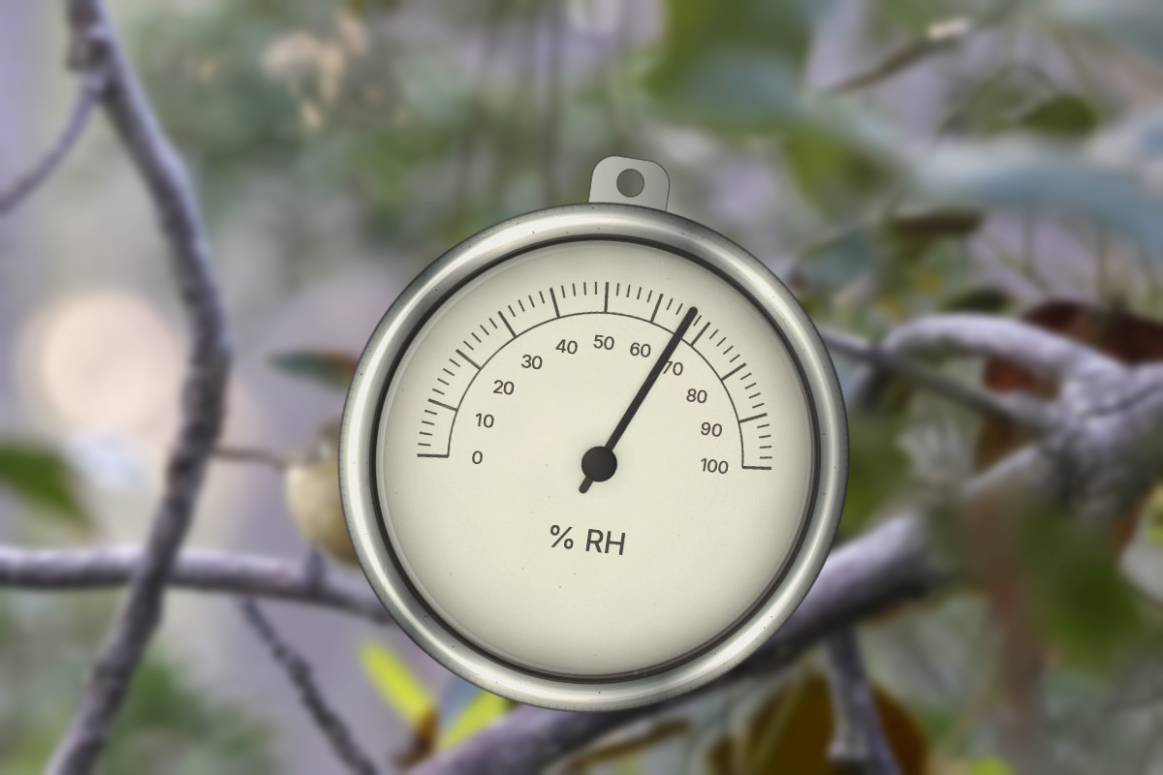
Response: 66 %
